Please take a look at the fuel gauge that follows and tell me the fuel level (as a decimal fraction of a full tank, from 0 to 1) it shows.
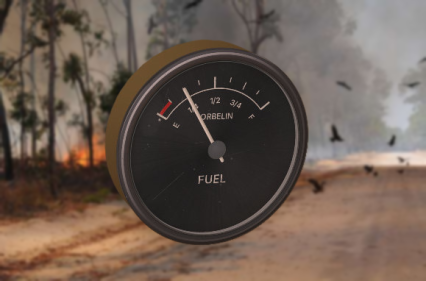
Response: 0.25
